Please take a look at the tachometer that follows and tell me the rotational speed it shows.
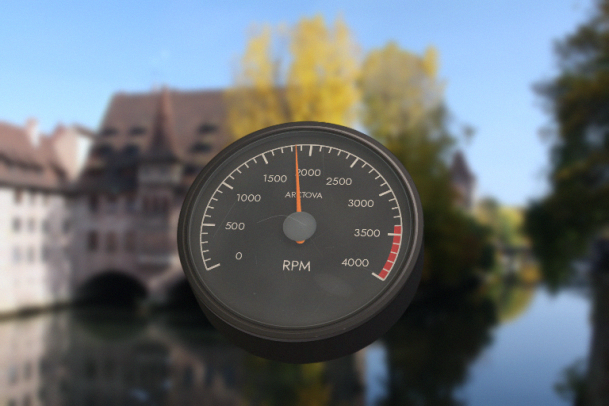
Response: 1850 rpm
